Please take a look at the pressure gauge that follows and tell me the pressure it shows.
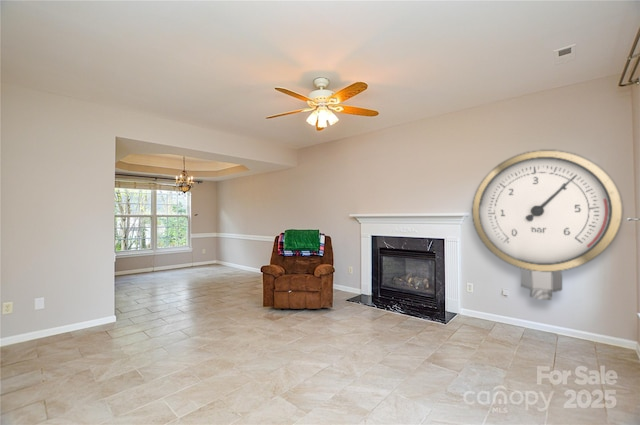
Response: 4 bar
